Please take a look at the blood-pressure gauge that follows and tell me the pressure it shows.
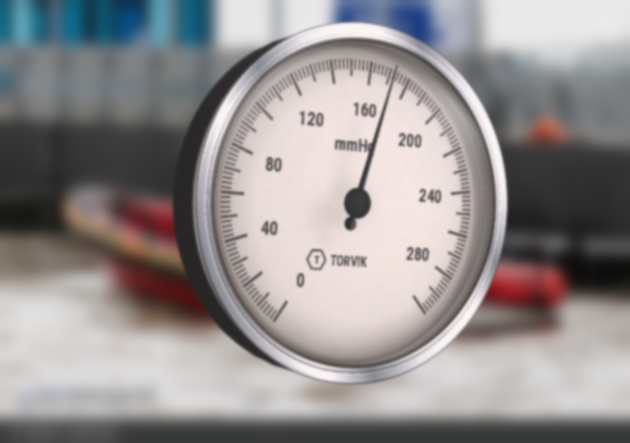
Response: 170 mmHg
